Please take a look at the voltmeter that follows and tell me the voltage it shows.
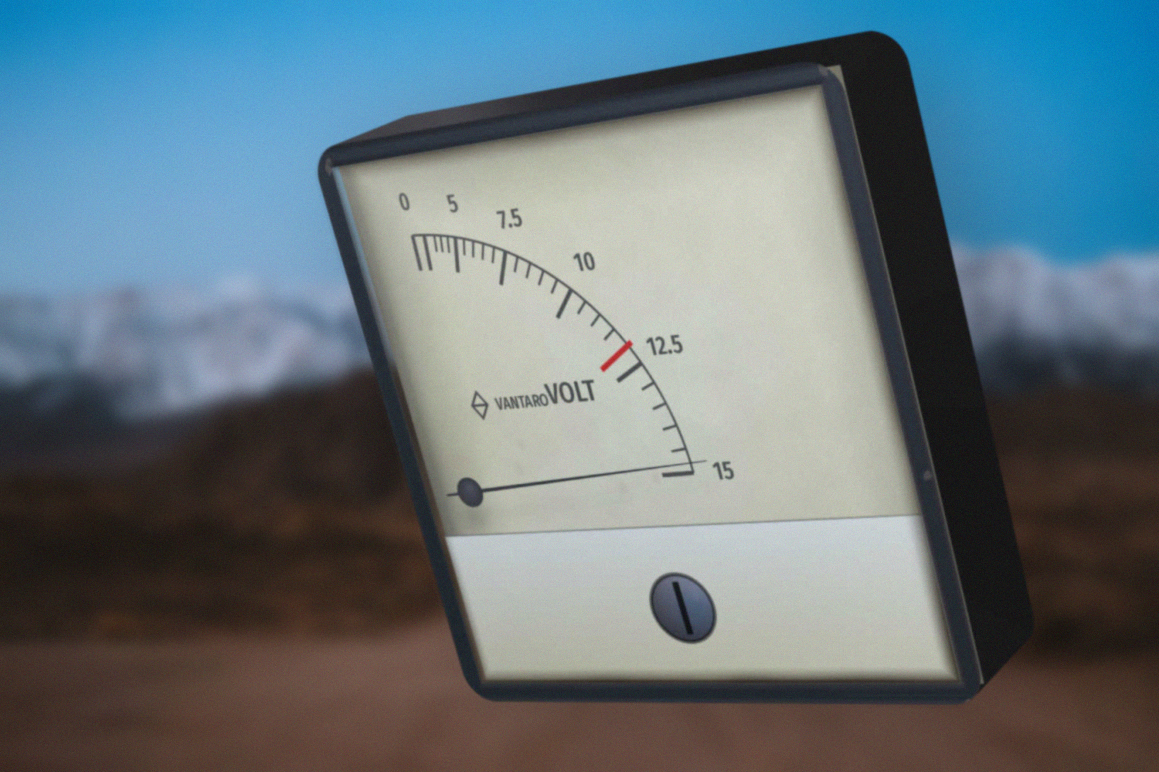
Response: 14.75 V
